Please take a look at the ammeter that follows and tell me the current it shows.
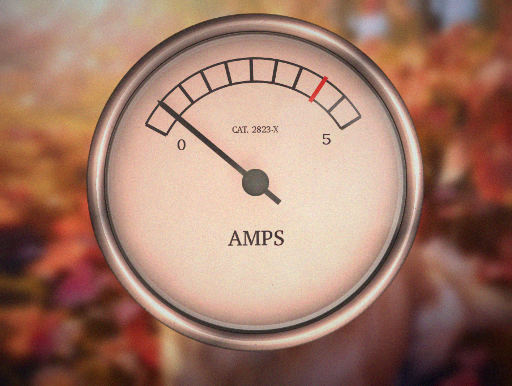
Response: 0.5 A
